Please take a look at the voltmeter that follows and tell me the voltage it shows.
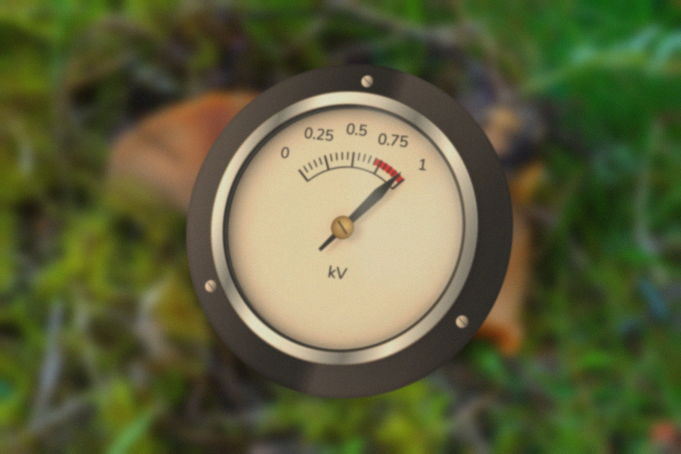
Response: 0.95 kV
